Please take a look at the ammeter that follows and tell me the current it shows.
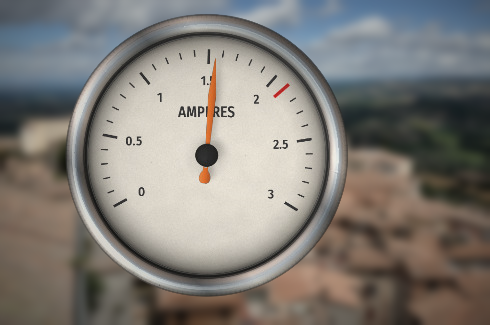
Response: 1.55 A
